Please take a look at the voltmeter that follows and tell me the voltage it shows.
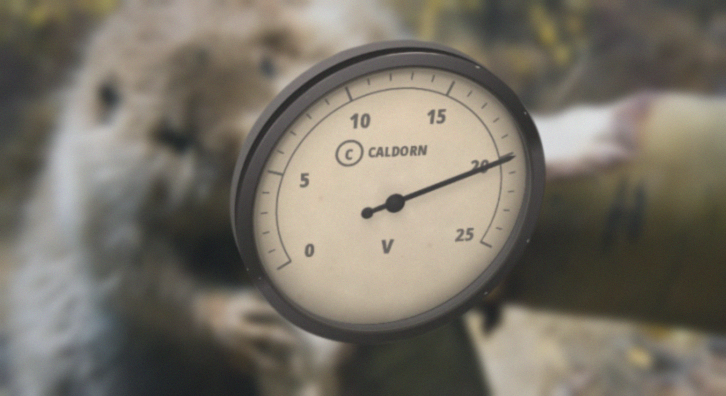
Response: 20 V
